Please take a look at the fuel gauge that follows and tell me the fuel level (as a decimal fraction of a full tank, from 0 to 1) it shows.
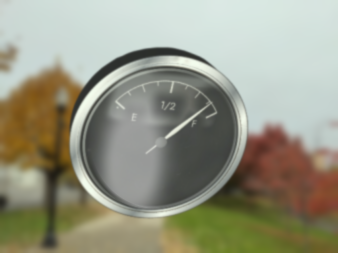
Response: 0.875
